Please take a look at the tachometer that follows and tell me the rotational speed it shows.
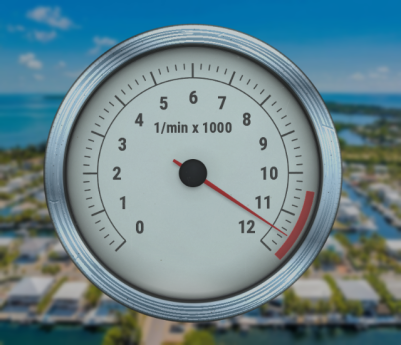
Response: 11500 rpm
